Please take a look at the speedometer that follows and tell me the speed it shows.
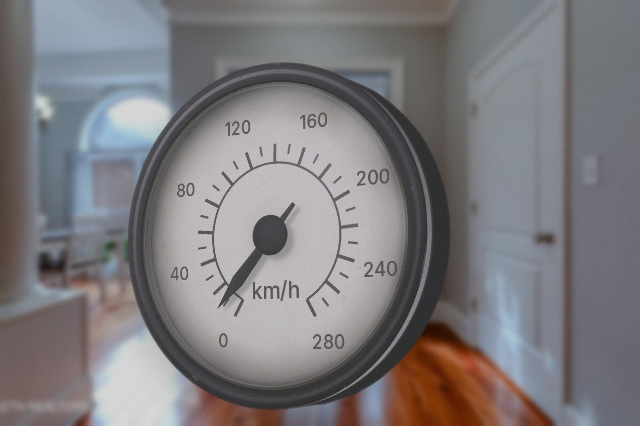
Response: 10 km/h
